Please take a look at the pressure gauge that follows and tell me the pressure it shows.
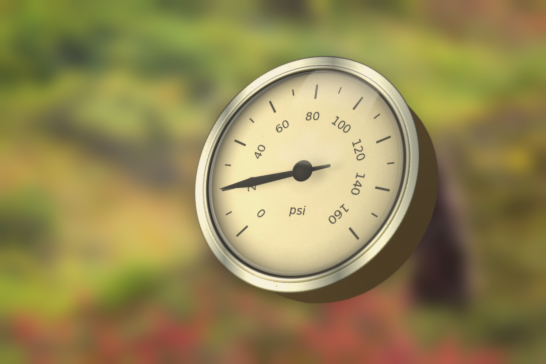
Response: 20 psi
